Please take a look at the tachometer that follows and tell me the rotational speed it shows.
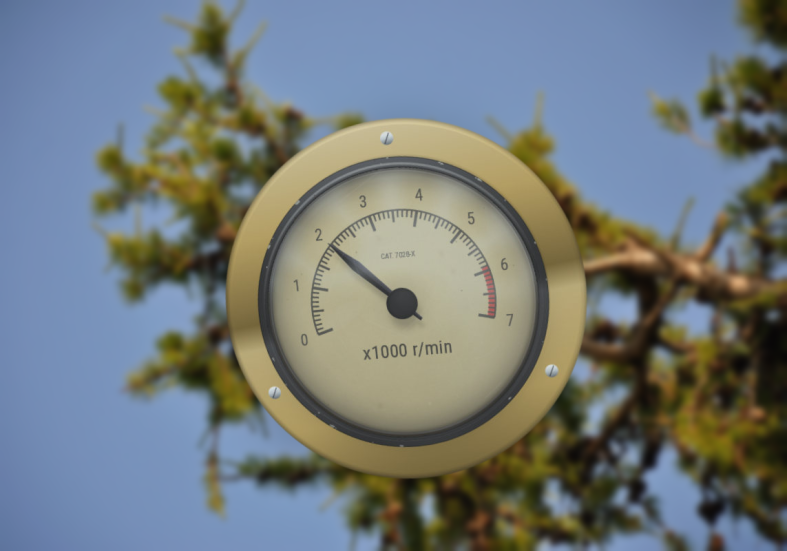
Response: 2000 rpm
